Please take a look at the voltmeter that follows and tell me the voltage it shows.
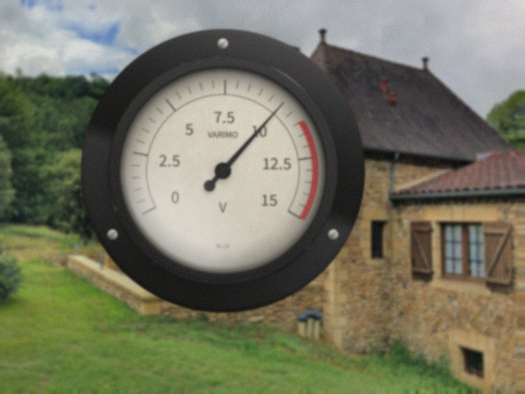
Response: 10 V
